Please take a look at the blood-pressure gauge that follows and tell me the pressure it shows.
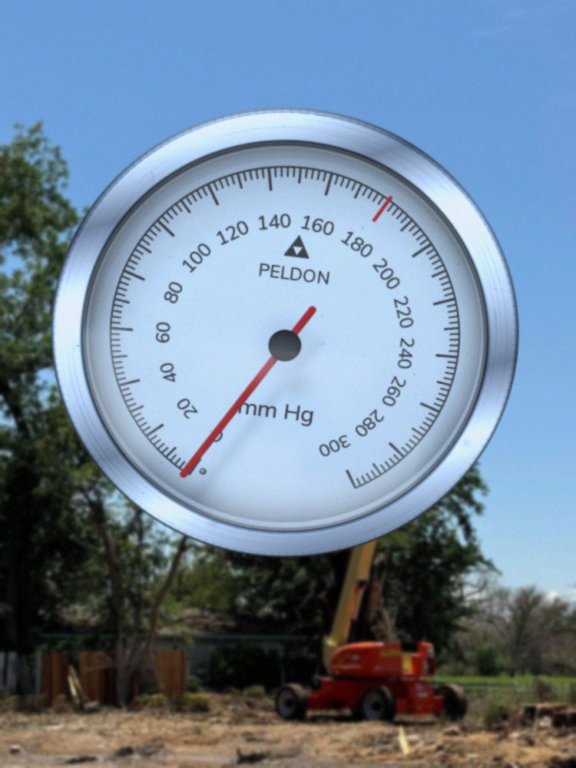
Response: 2 mmHg
